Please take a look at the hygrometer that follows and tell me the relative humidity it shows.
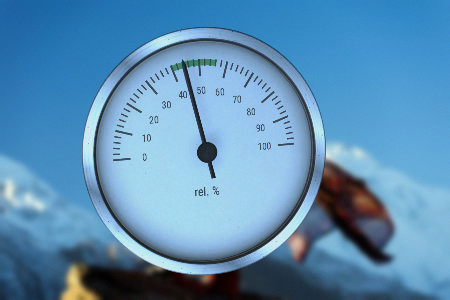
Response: 44 %
